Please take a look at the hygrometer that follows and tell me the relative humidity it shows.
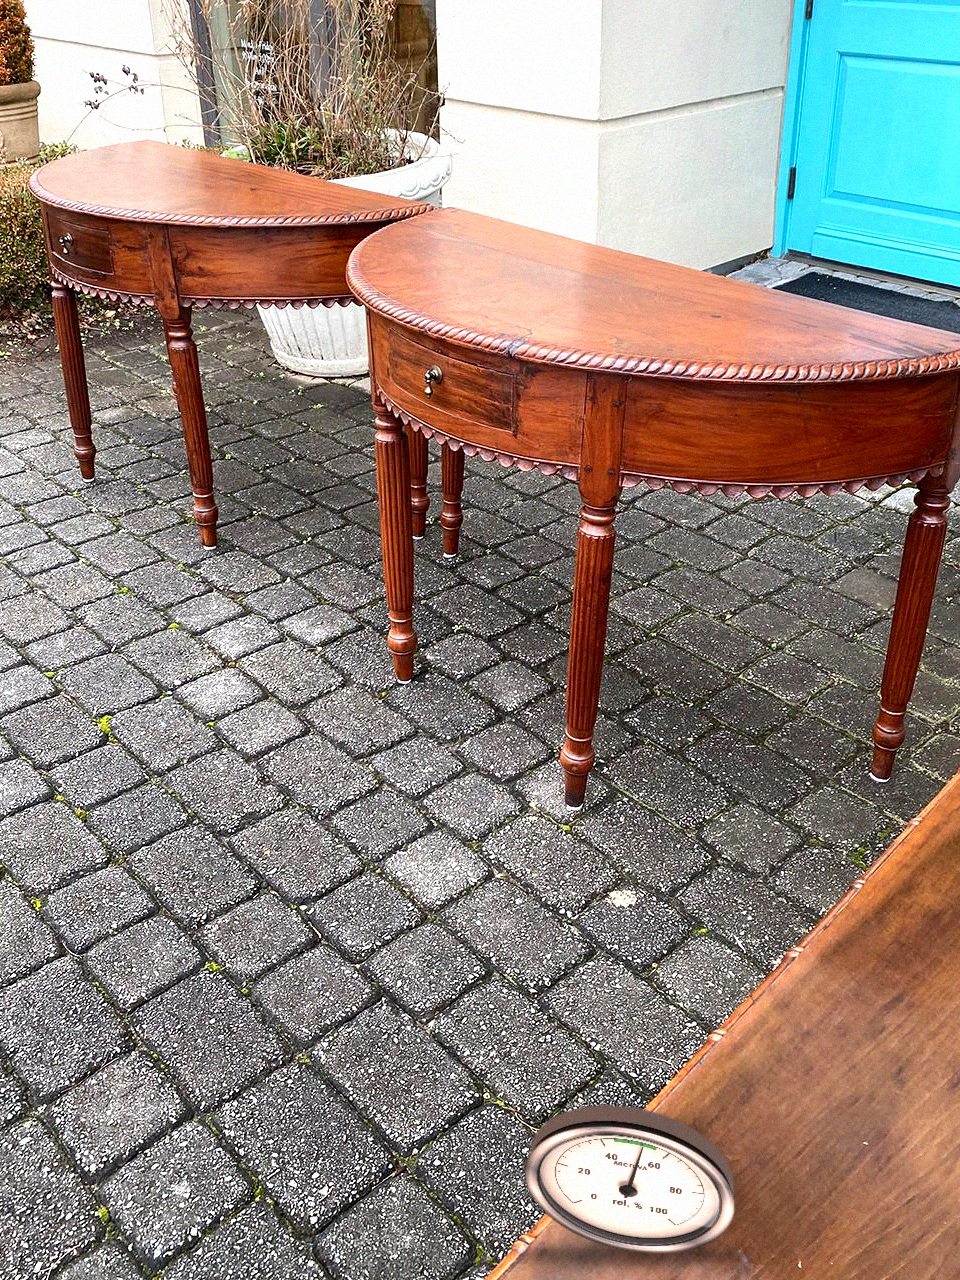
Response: 52 %
